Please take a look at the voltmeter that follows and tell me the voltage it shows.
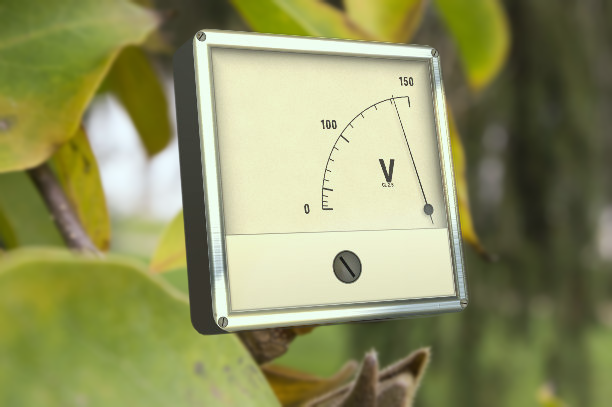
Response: 140 V
